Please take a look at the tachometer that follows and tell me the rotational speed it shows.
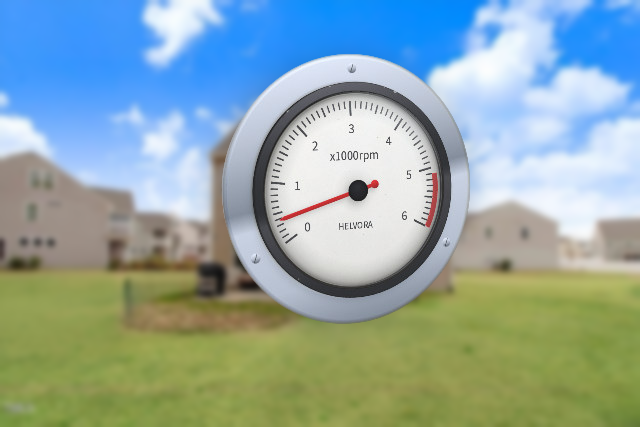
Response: 400 rpm
